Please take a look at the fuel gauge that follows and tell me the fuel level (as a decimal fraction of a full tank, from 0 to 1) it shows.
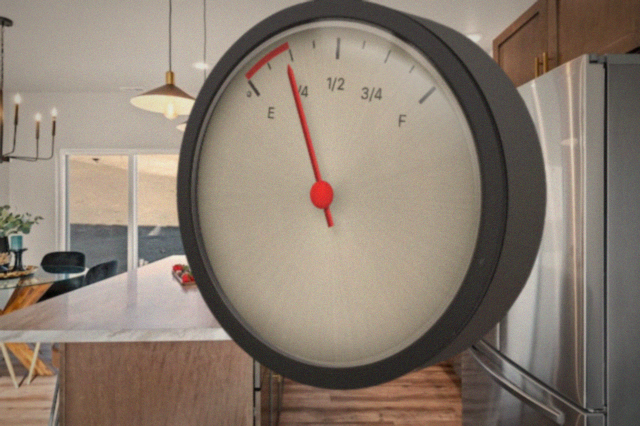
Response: 0.25
